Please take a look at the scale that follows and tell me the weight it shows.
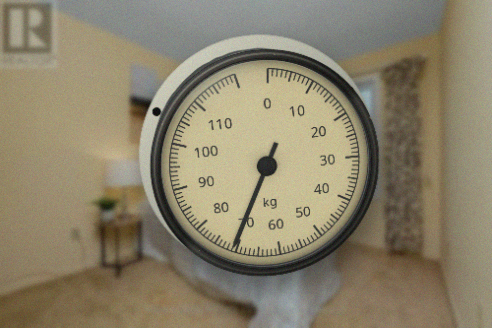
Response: 71 kg
